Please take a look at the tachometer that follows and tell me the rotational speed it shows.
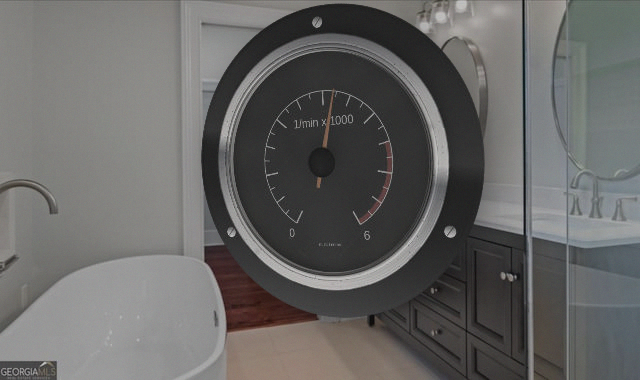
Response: 3250 rpm
